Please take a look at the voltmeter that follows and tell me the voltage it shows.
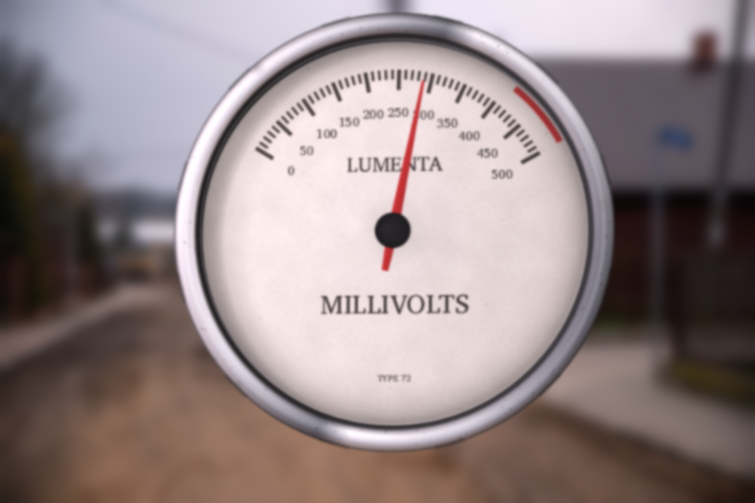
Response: 290 mV
